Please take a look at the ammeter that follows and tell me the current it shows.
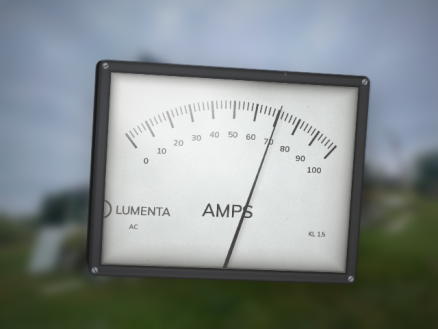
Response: 70 A
